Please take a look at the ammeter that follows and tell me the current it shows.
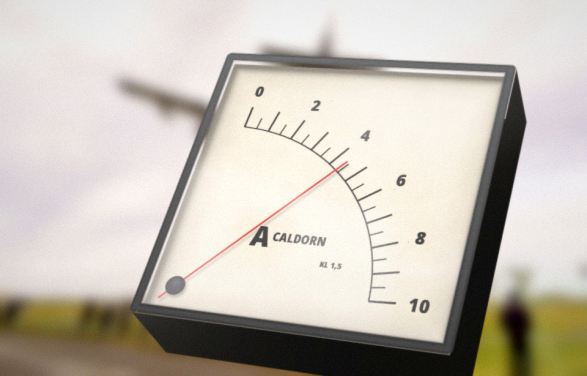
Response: 4.5 A
